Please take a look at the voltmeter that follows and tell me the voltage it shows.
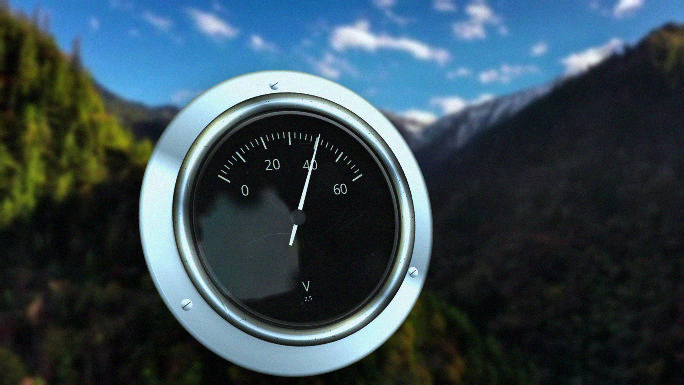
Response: 40 V
